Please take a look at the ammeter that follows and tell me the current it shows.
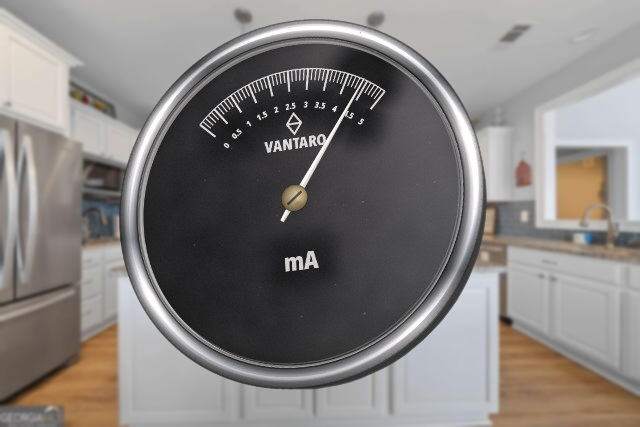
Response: 4.5 mA
